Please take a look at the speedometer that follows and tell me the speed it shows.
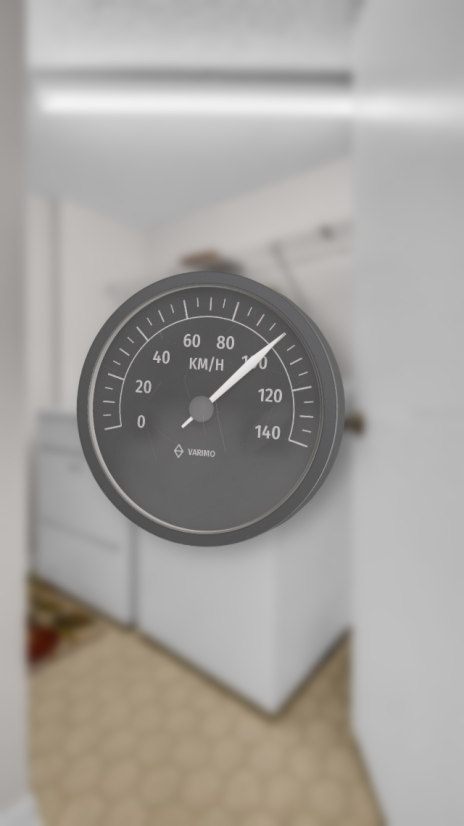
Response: 100 km/h
